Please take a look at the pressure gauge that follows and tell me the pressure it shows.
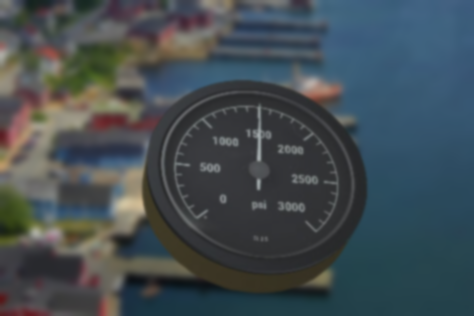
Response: 1500 psi
